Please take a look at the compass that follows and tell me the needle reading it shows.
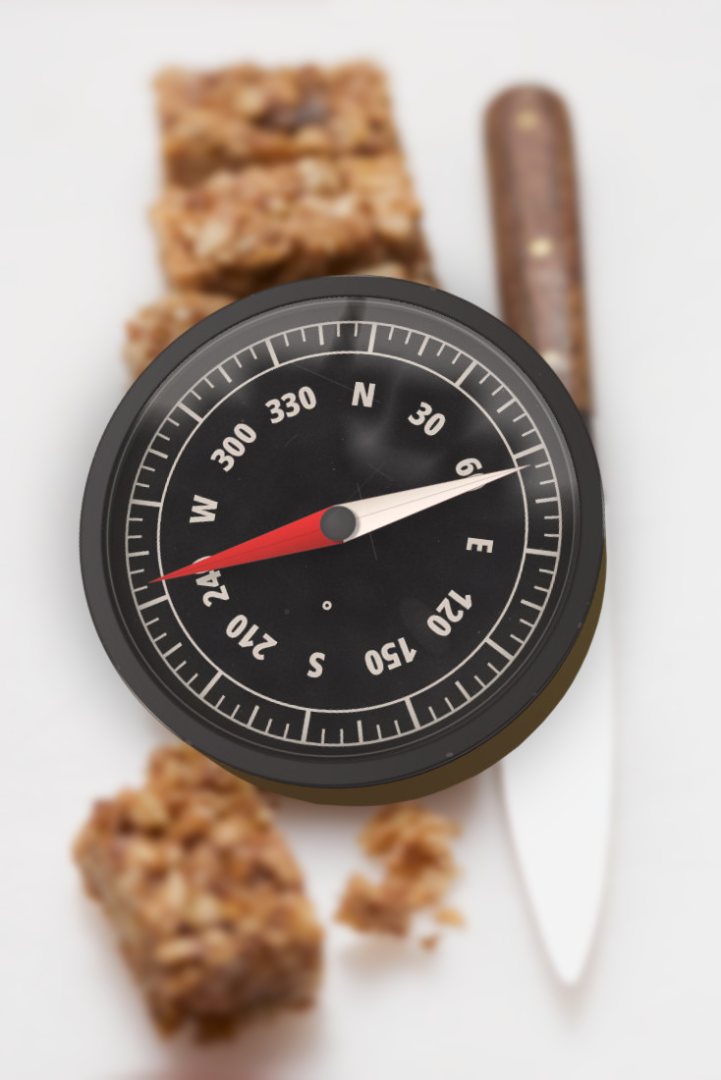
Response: 245 °
